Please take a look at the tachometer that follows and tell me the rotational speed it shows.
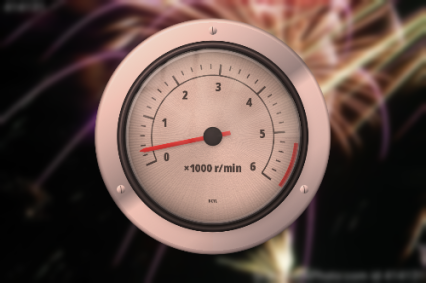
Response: 300 rpm
